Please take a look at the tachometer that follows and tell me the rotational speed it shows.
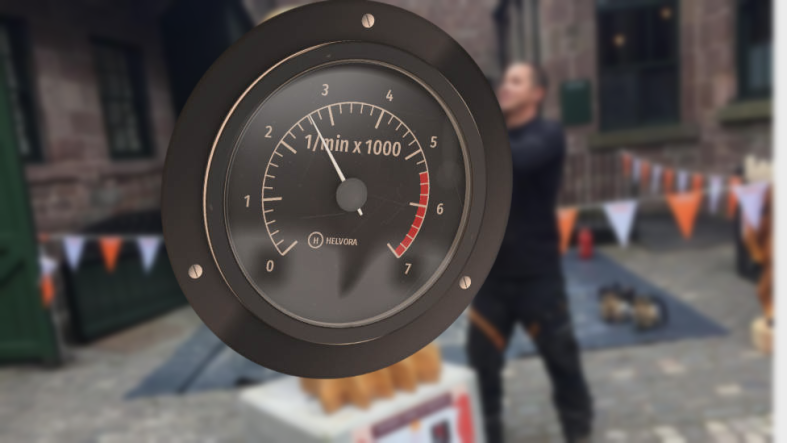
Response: 2600 rpm
